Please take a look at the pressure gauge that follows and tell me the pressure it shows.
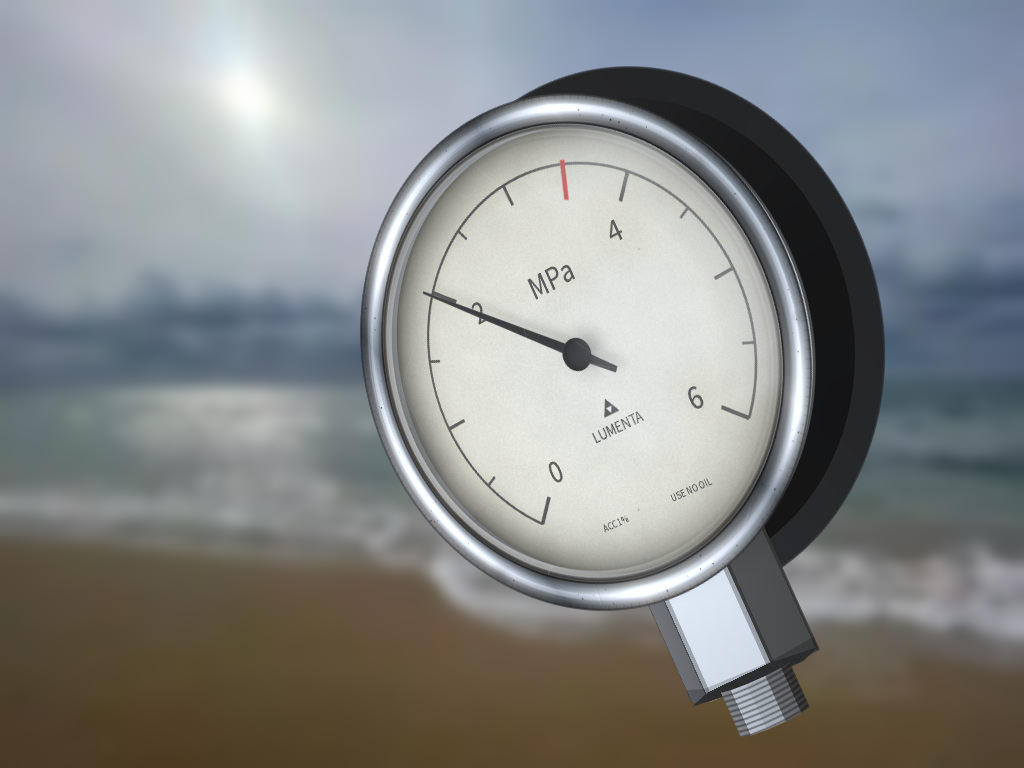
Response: 2 MPa
